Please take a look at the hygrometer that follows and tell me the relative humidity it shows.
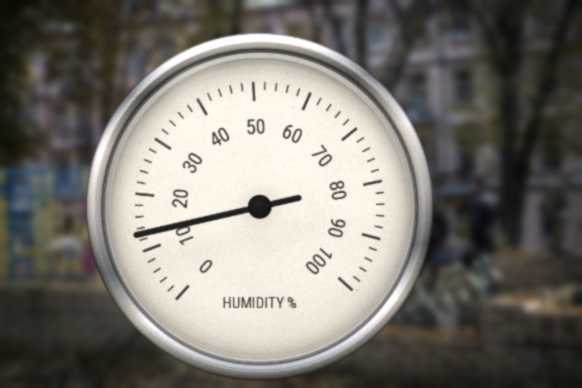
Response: 13 %
